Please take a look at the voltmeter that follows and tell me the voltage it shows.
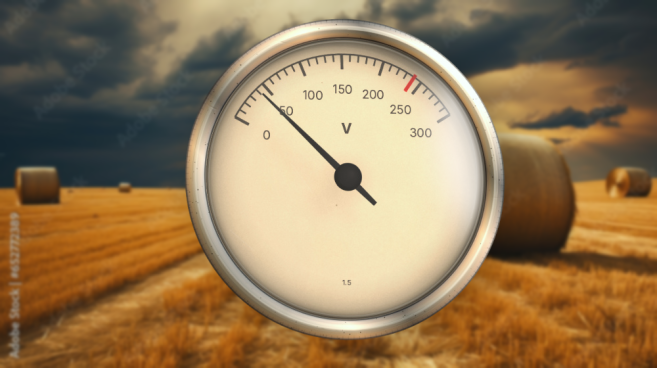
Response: 40 V
